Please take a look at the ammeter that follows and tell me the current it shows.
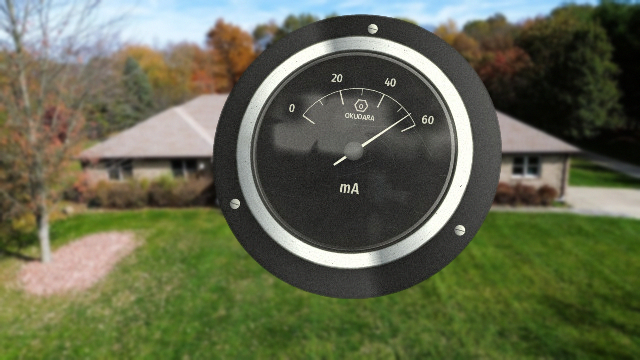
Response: 55 mA
